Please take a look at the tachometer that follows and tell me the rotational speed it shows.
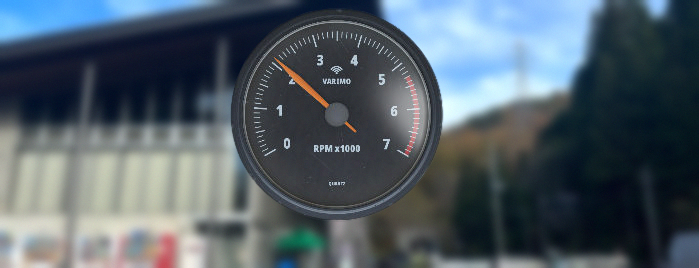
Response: 2100 rpm
